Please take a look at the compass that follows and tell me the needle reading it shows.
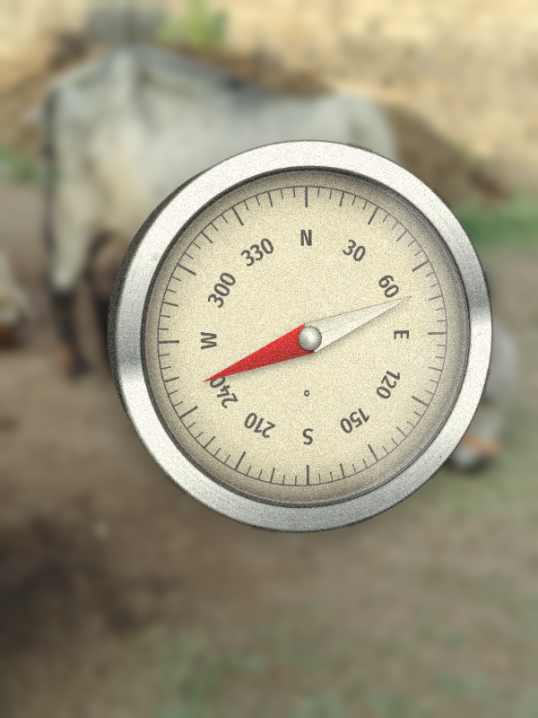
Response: 250 °
